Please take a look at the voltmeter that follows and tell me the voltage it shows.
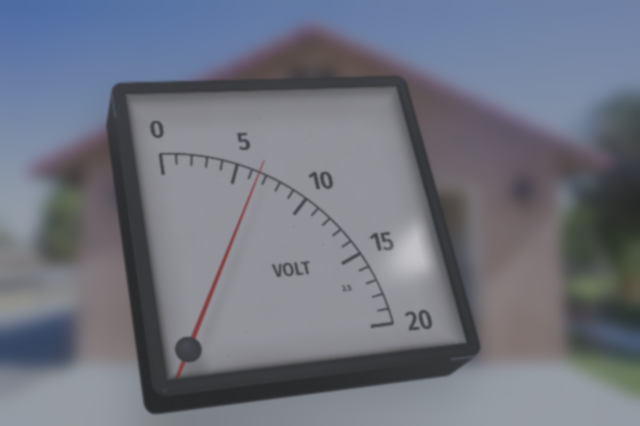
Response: 6.5 V
